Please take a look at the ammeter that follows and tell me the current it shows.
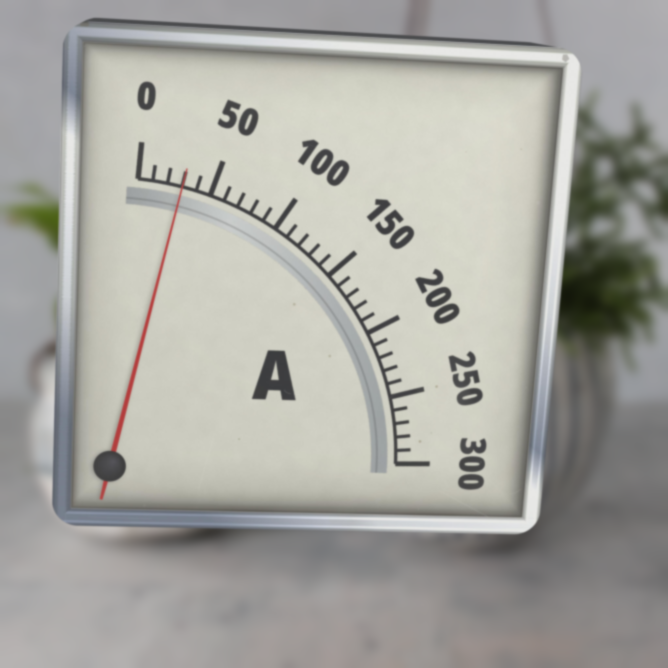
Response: 30 A
